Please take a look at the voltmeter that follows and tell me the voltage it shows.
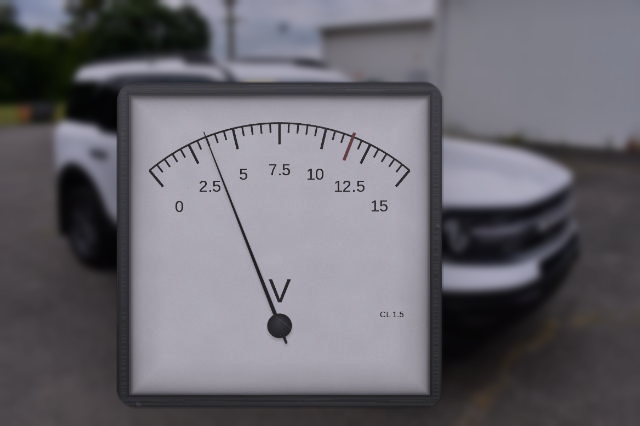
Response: 3.5 V
